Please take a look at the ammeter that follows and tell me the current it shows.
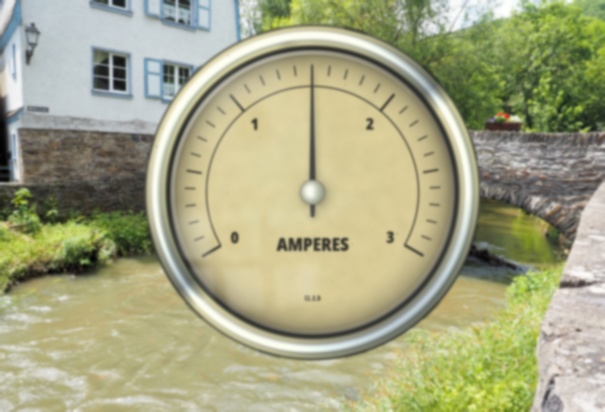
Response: 1.5 A
